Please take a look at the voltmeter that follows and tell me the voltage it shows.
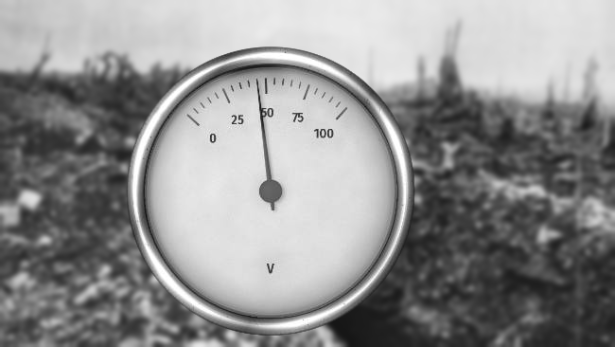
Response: 45 V
